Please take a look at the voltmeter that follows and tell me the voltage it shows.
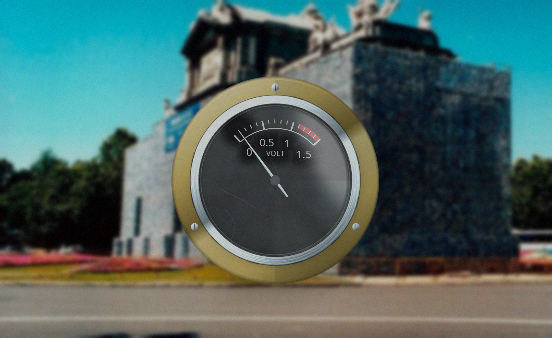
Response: 0.1 V
